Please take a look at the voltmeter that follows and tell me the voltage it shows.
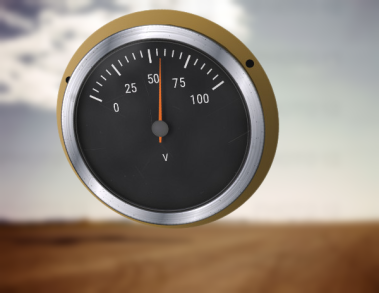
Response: 57.5 V
